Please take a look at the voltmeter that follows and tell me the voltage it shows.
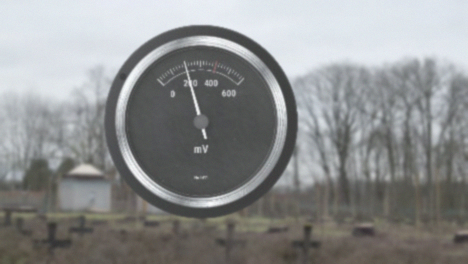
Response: 200 mV
